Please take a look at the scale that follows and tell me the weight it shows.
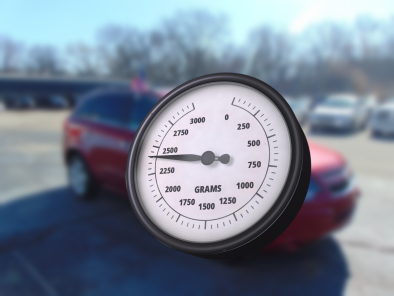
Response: 2400 g
